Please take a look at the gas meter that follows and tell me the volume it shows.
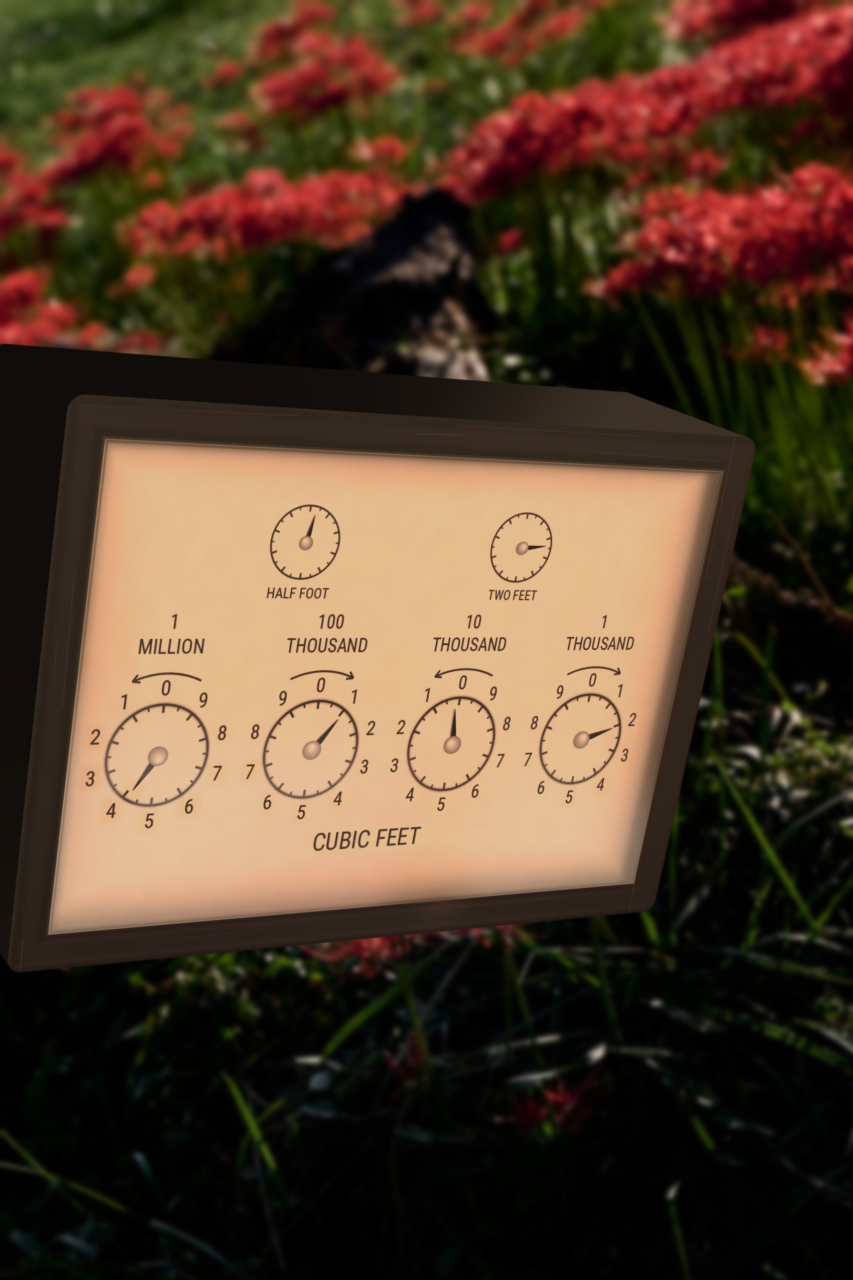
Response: 410200 ft³
